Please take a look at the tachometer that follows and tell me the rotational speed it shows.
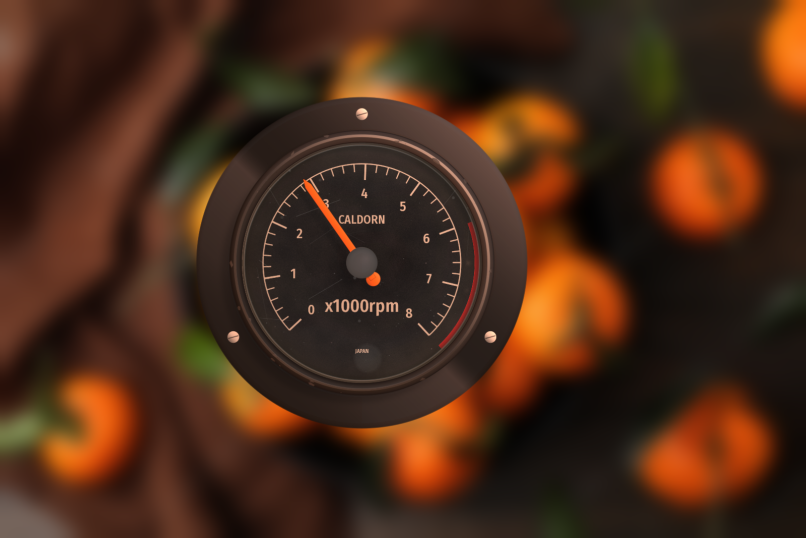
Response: 2900 rpm
